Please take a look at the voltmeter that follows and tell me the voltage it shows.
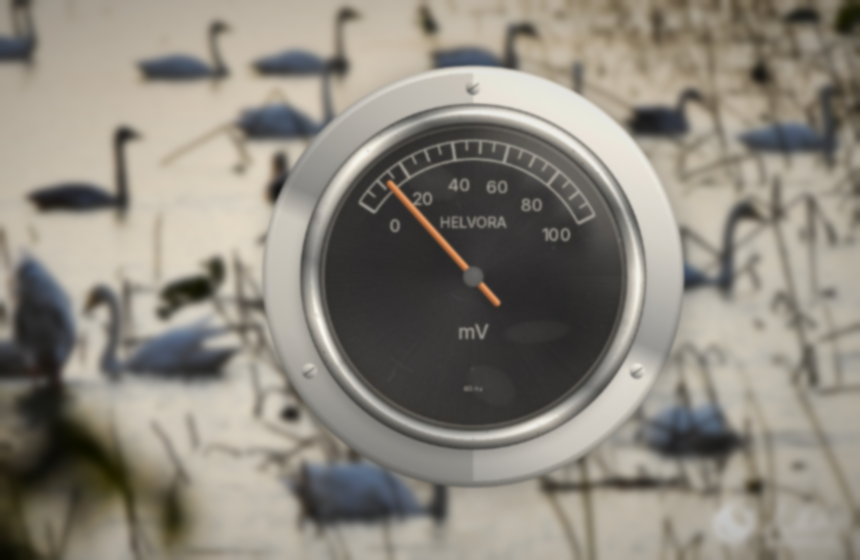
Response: 12.5 mV
